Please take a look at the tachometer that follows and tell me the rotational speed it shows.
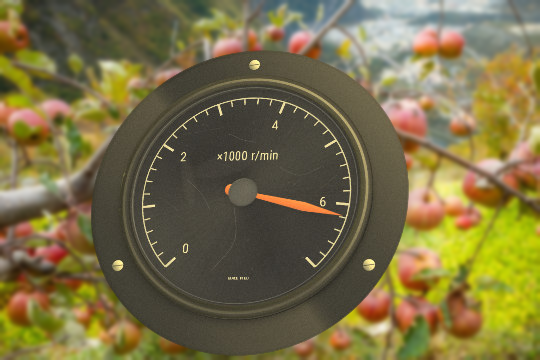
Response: 6200 rpm
